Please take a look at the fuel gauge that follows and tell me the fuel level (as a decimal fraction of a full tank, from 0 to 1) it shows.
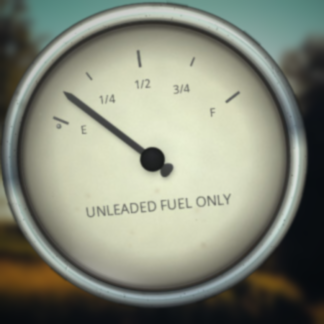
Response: 0.125
